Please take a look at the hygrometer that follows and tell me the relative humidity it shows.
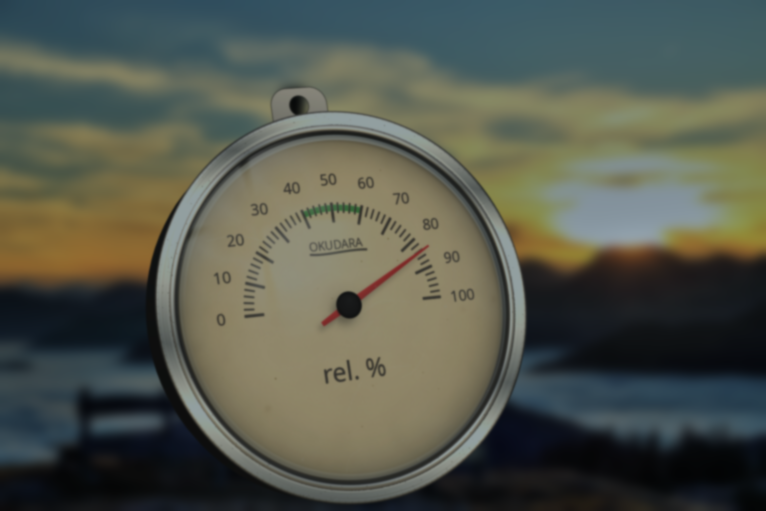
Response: 84 %
